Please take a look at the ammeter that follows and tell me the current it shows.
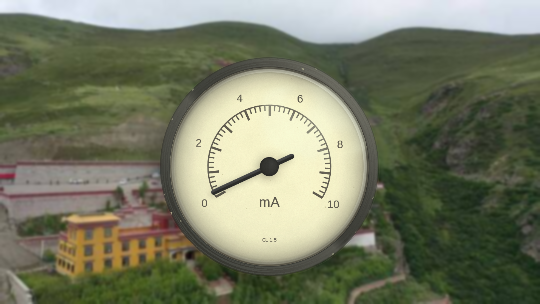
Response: 0.2 mA
